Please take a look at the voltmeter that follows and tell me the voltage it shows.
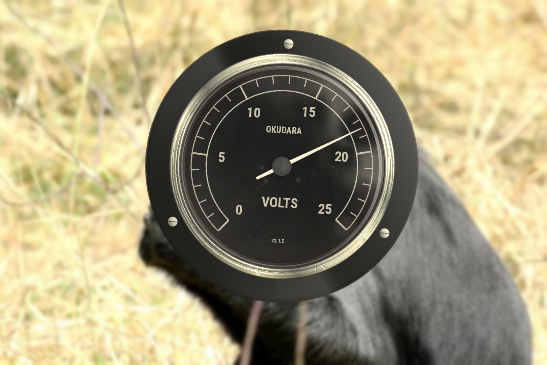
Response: 18.5 V
